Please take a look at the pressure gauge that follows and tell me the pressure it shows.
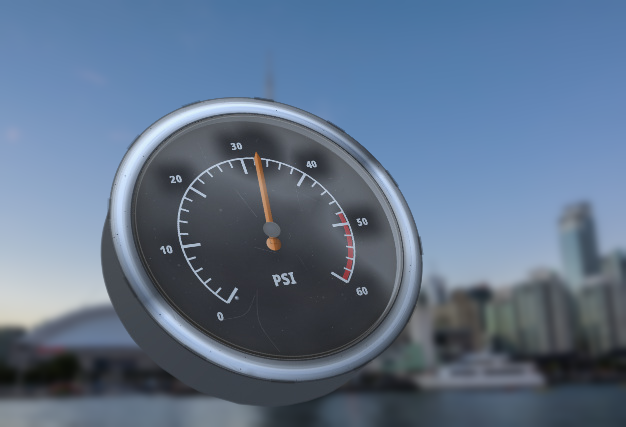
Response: 32 psi
